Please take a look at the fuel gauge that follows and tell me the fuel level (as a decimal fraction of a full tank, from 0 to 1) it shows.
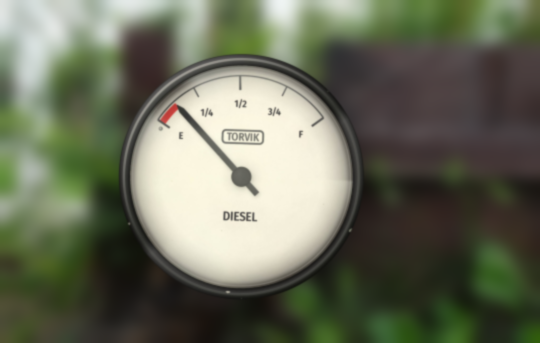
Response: 0.125
